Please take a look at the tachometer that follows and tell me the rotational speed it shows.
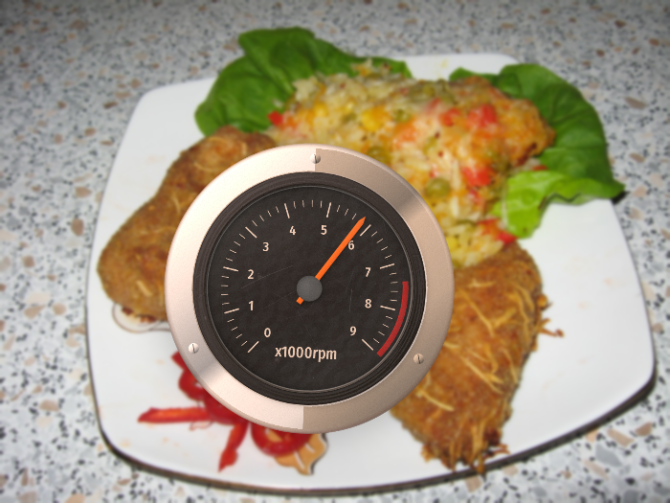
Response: 5800 rpm
